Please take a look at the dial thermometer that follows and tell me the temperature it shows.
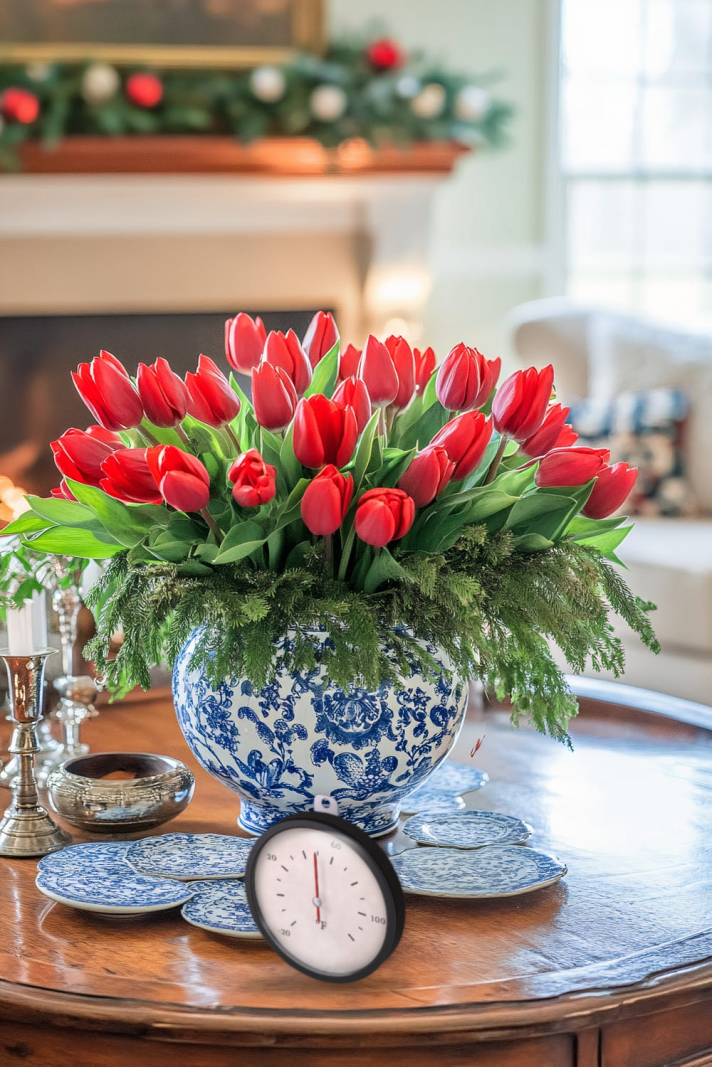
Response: 50 °F
